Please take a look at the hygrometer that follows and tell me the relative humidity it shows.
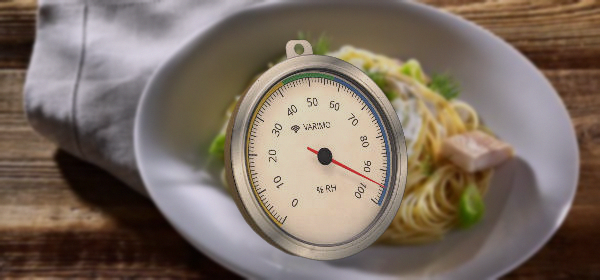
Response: 95 %
